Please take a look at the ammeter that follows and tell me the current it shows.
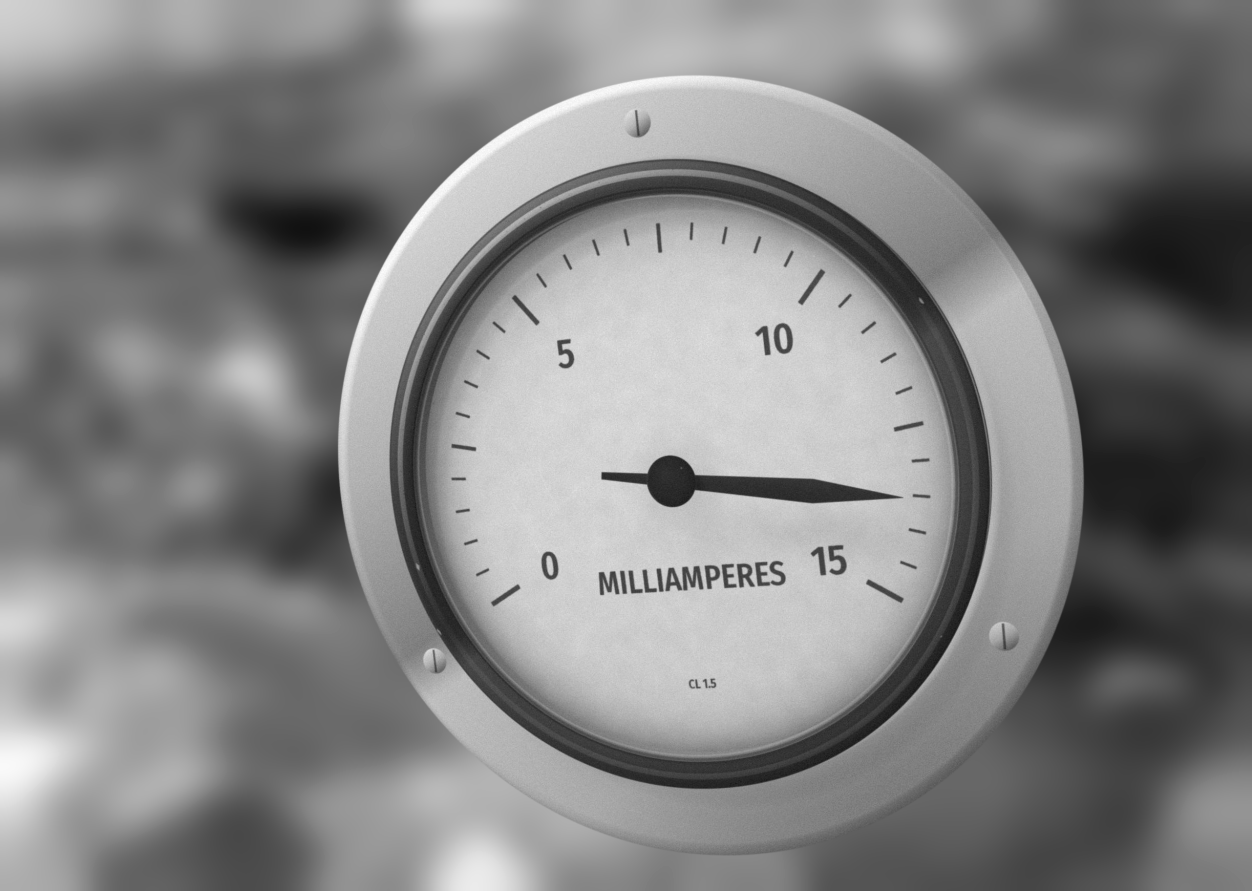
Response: 13.5 mA
